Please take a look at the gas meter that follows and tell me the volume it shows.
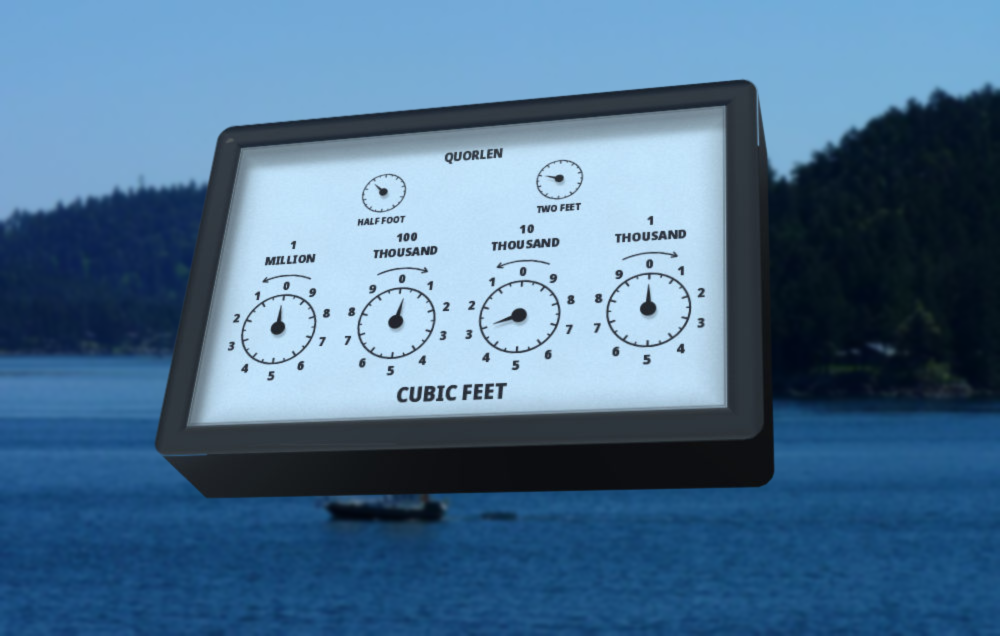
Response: 3000 ft³
